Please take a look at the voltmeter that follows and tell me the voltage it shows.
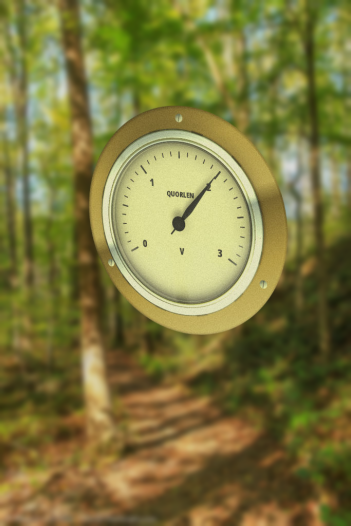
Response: 2 V
